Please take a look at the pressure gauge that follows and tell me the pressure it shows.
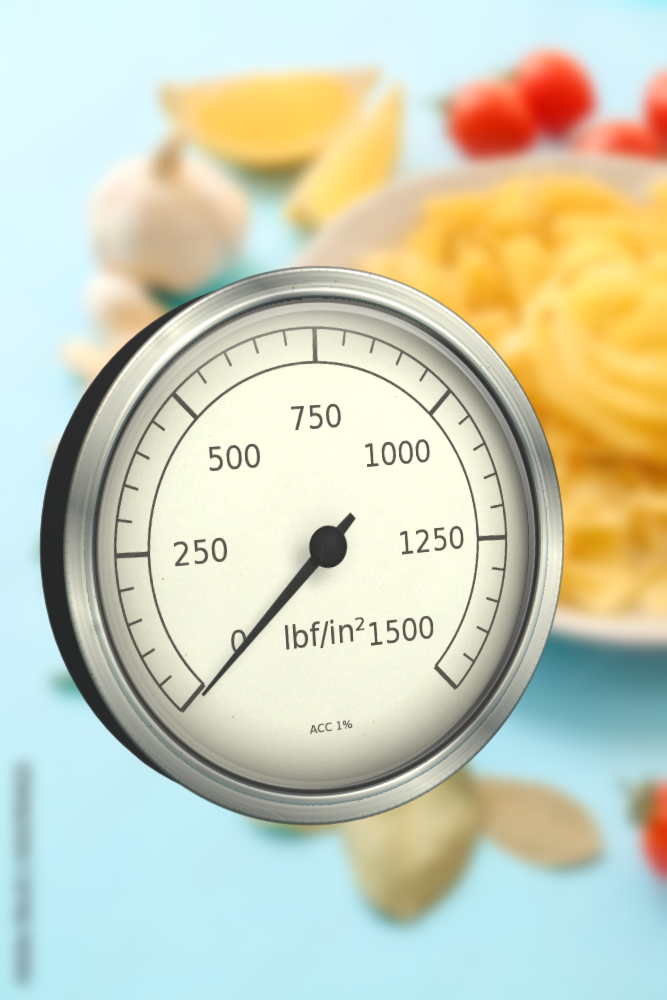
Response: 0 psi
